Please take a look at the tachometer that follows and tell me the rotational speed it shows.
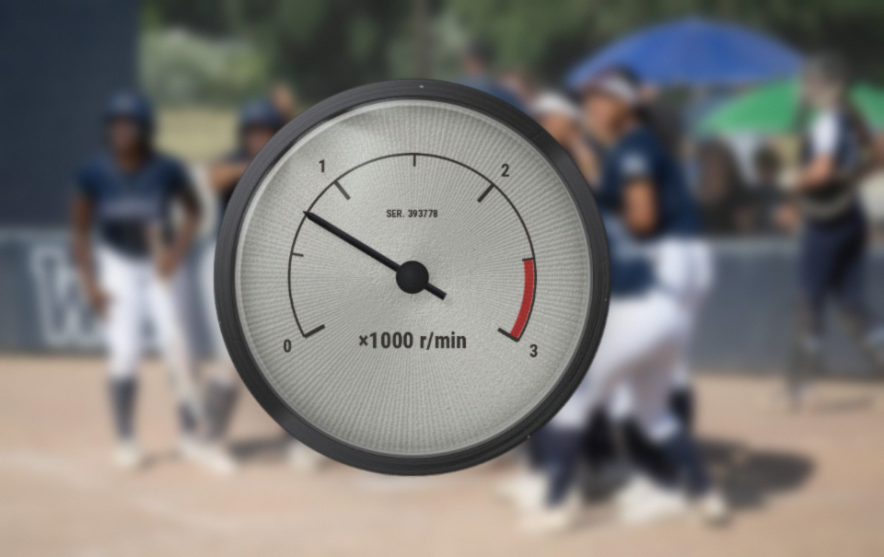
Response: 750 rpm
